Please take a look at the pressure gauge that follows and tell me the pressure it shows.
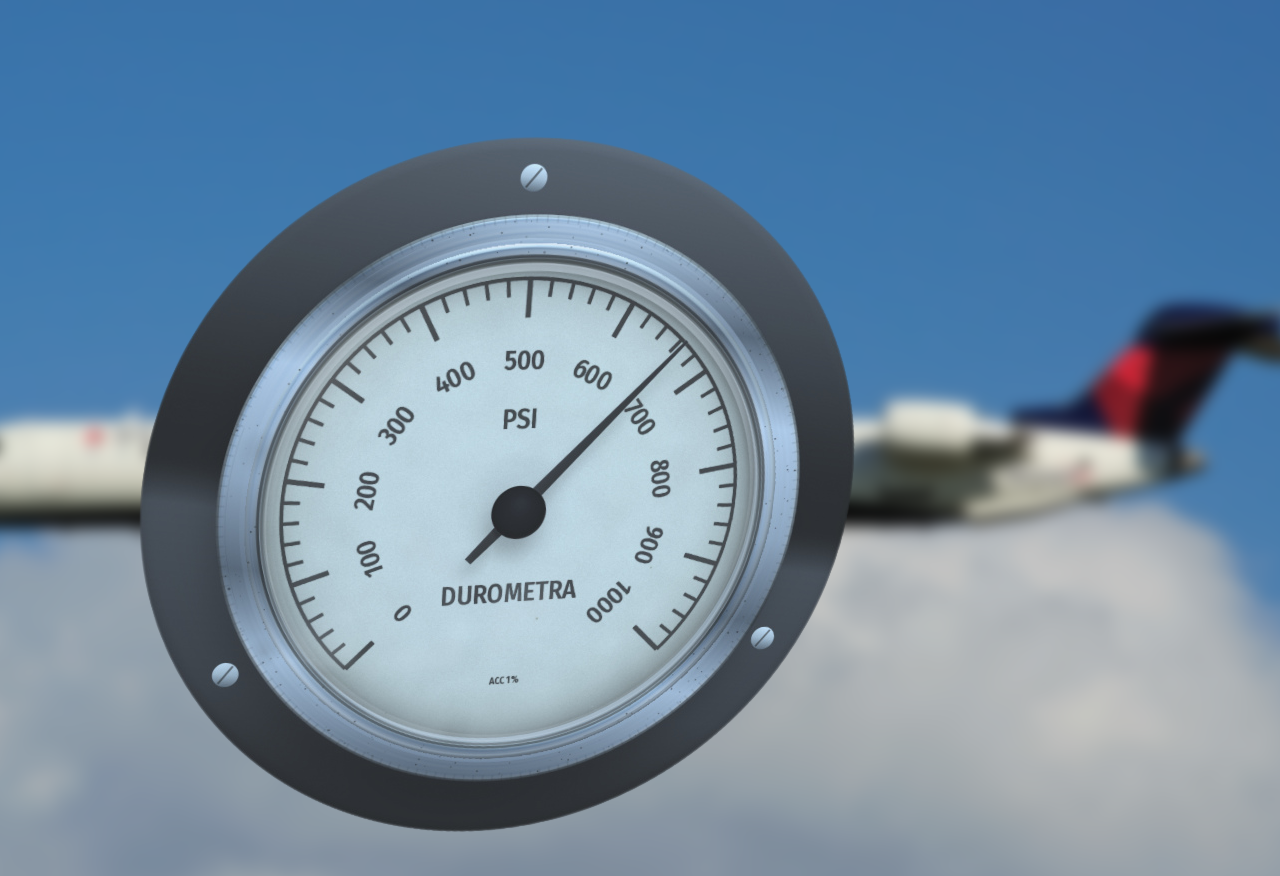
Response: 660 psi
